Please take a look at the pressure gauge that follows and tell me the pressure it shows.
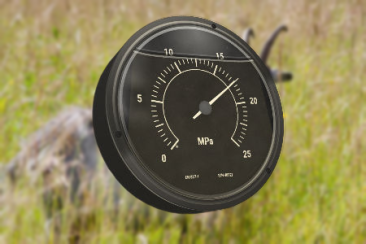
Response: 17.5 MPa
